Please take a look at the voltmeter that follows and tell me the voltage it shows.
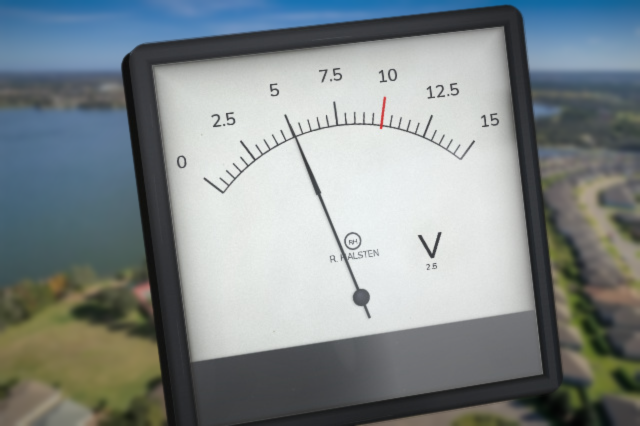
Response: 5 V
